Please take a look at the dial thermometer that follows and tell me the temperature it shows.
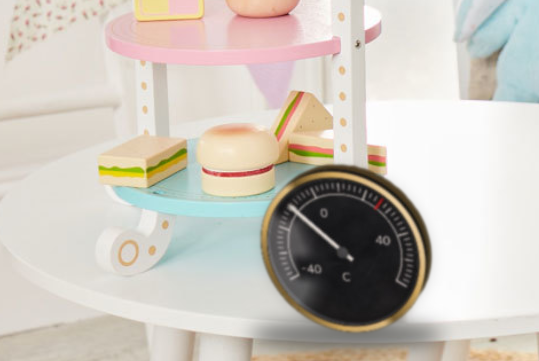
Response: -10 °C
